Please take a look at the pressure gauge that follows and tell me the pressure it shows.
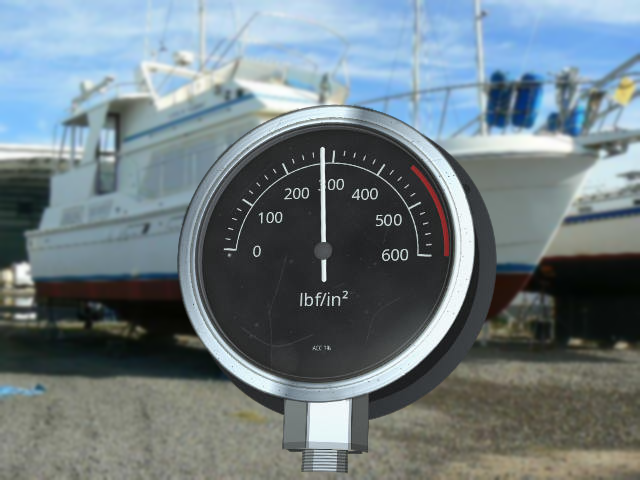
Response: 280 psi
